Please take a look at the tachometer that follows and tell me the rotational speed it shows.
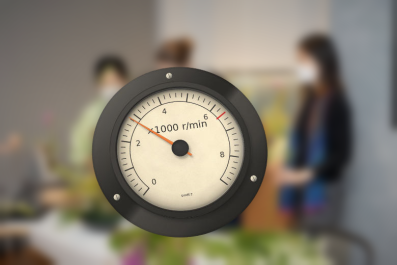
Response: 2800 rpm
